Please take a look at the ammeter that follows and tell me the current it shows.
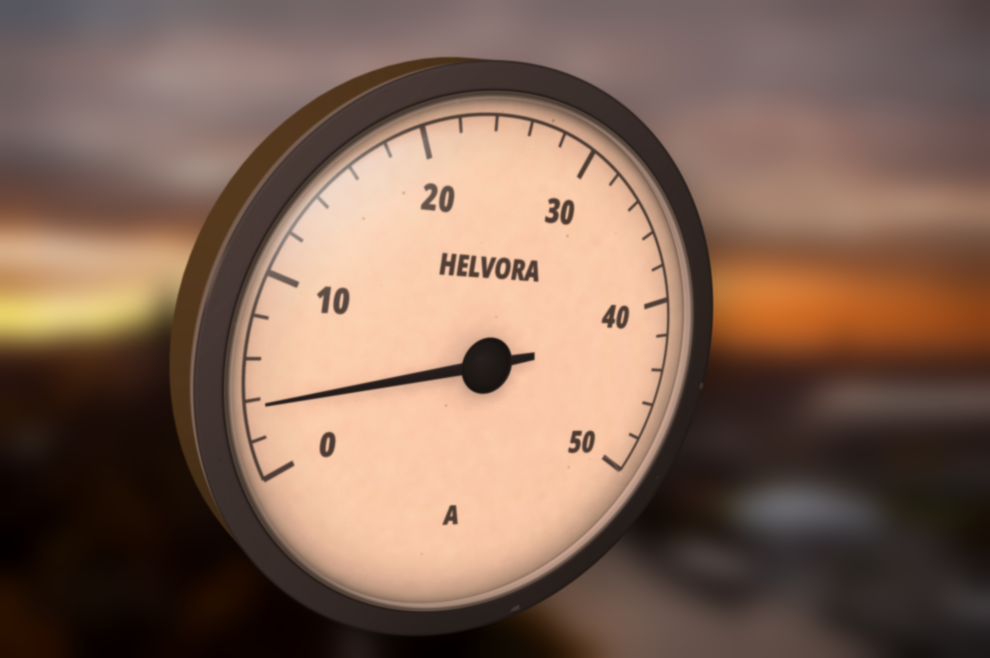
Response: 4 A
